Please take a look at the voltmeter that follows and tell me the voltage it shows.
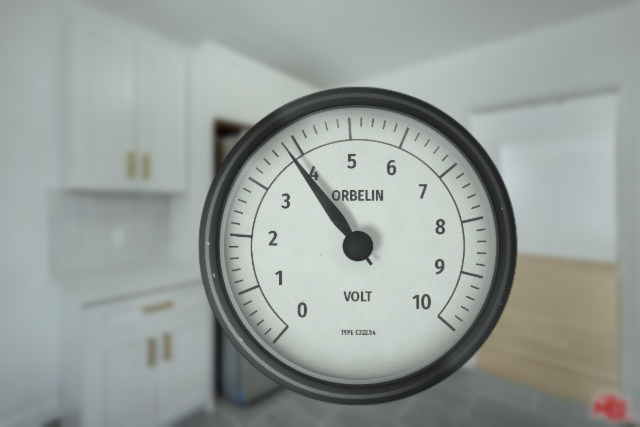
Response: 3.8 V
